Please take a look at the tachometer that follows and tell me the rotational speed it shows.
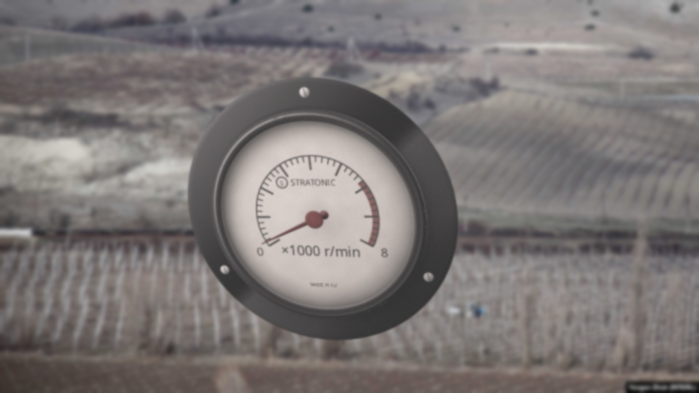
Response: 200 rpm
